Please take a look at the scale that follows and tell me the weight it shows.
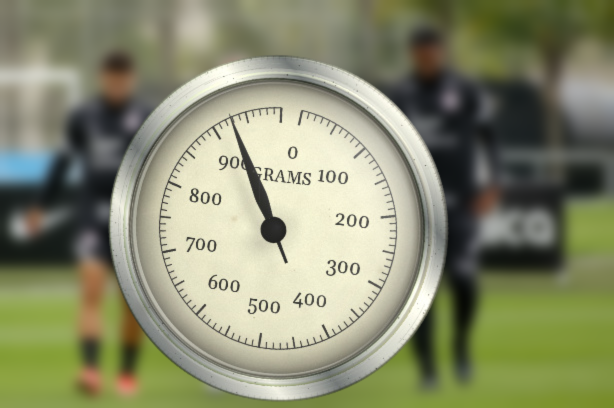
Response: 930 g
